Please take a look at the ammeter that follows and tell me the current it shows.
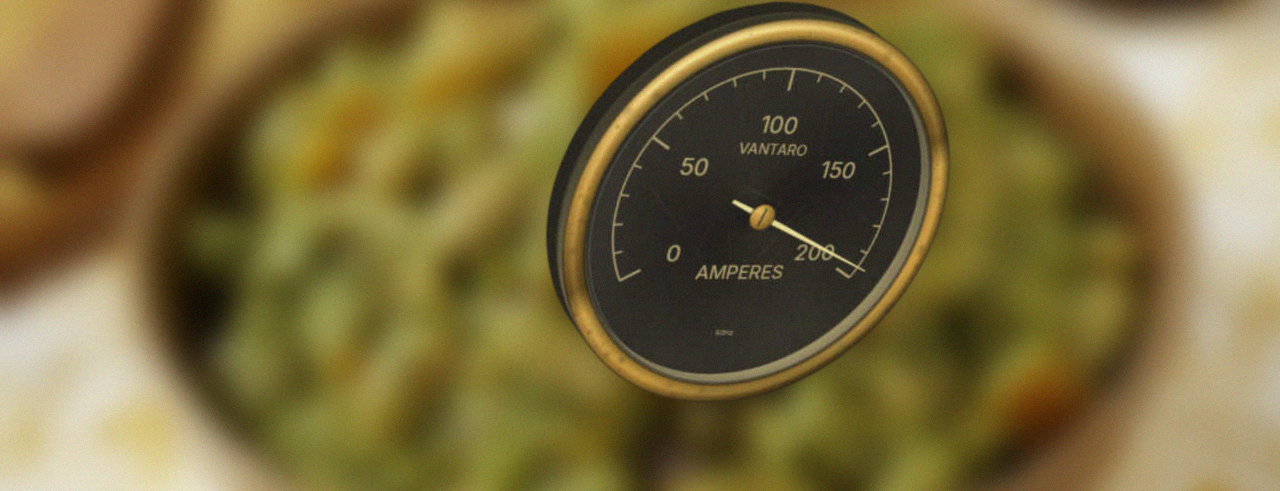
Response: 195 A
